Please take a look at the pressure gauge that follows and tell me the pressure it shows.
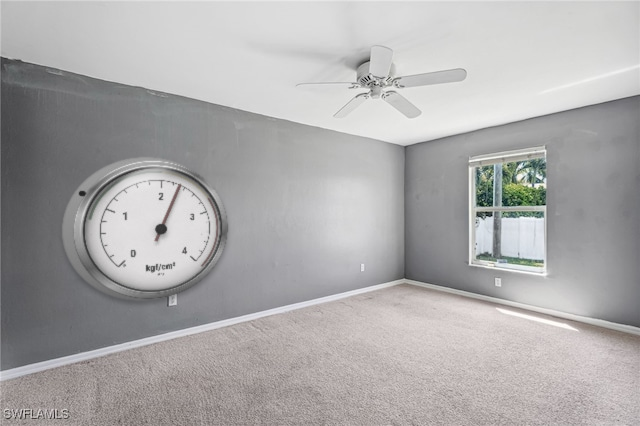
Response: 2.3 kg/cm²
